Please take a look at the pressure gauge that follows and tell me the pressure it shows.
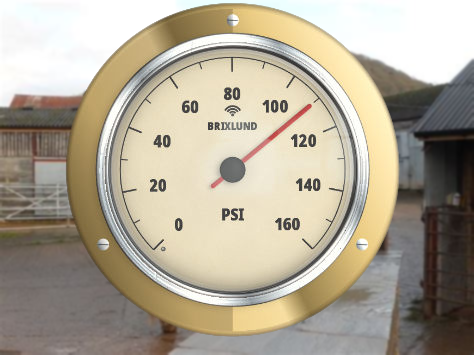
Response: 110 psi
